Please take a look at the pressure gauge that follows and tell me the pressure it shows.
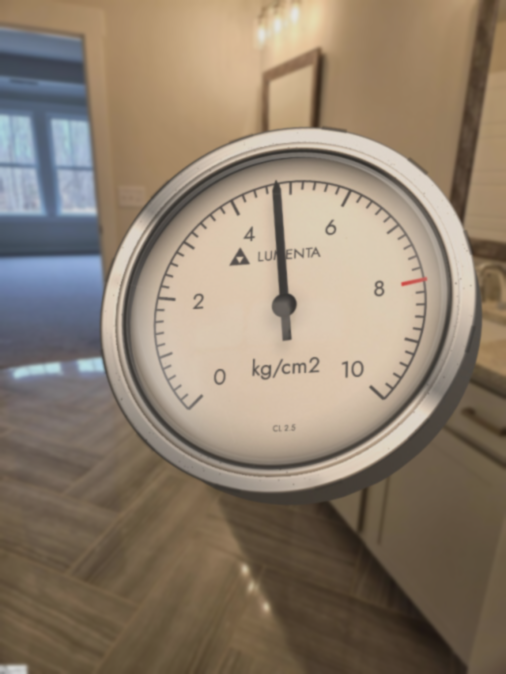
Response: 4.8 kg/cm²
